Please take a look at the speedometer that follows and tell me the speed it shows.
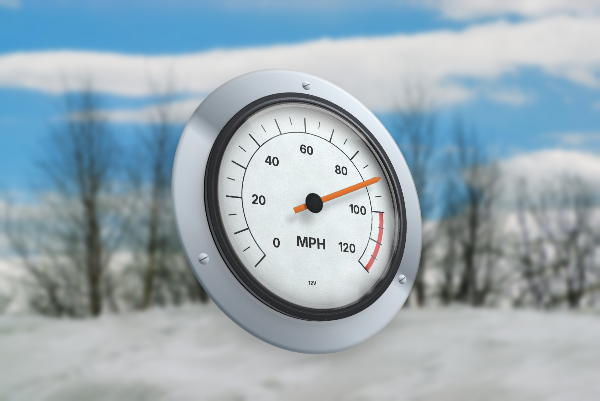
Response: 90 mph
